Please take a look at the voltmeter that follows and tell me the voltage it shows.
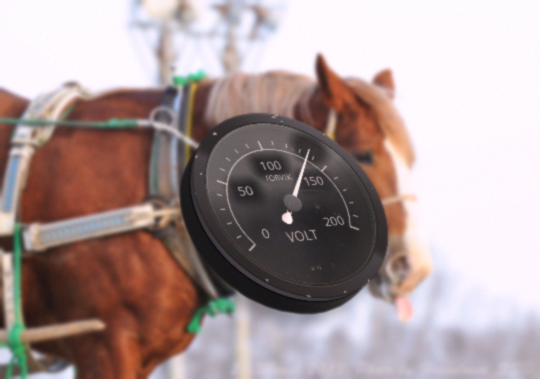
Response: 135 V
